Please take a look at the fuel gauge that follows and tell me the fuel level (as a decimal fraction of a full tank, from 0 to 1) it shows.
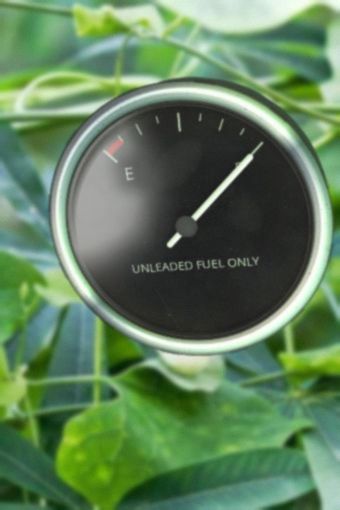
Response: 1
